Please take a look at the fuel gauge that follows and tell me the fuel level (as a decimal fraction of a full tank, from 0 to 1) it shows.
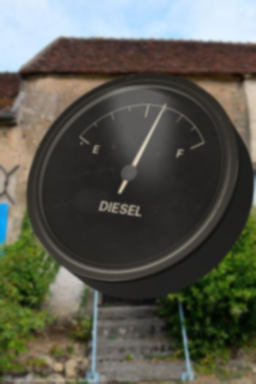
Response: 0.625
